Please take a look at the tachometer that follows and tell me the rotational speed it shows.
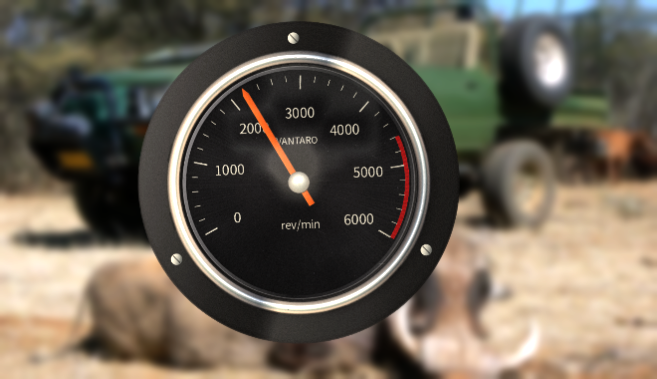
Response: 2200 rpm
